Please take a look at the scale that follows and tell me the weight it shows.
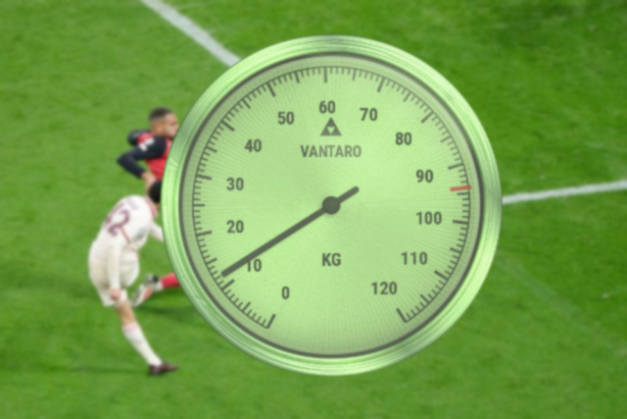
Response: 12 kg
